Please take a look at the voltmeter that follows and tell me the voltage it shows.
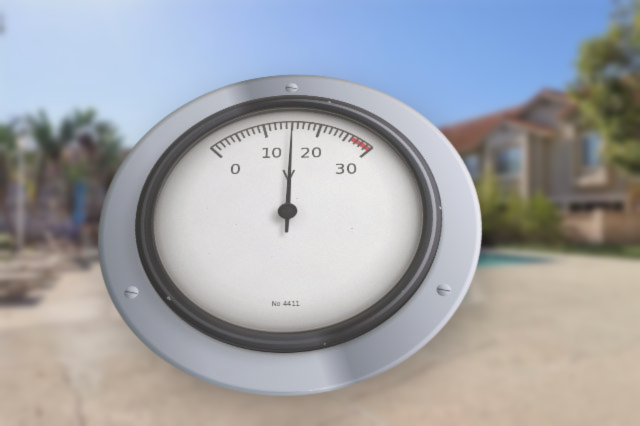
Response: 15 V
